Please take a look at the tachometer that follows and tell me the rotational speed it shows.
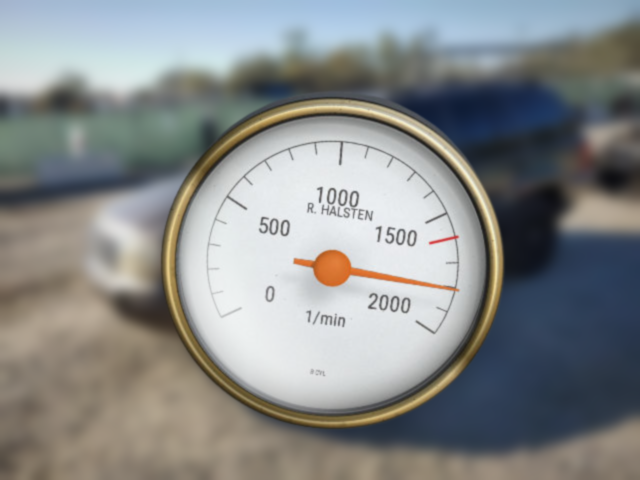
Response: 1800 rpm
